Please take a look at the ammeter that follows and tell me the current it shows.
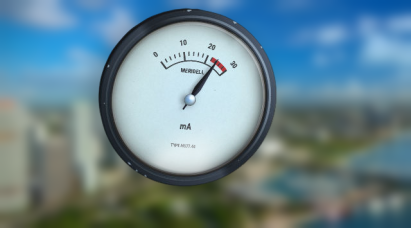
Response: 24 mA
